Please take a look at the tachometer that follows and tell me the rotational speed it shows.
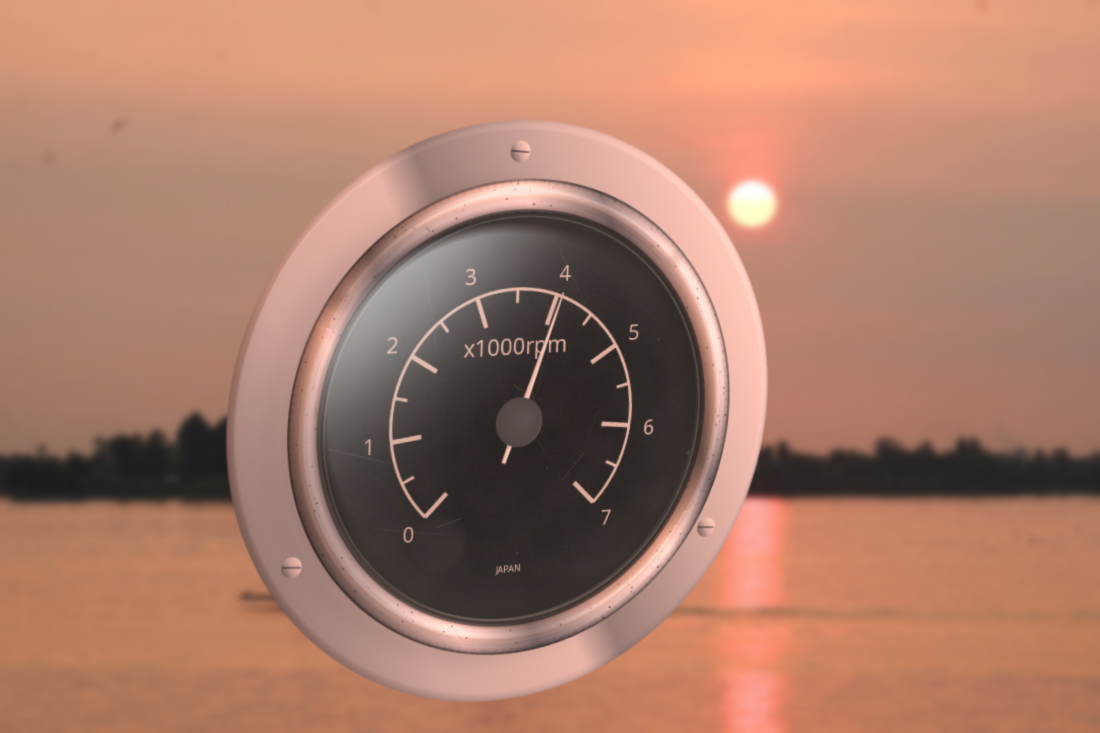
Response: 4000 rpm
